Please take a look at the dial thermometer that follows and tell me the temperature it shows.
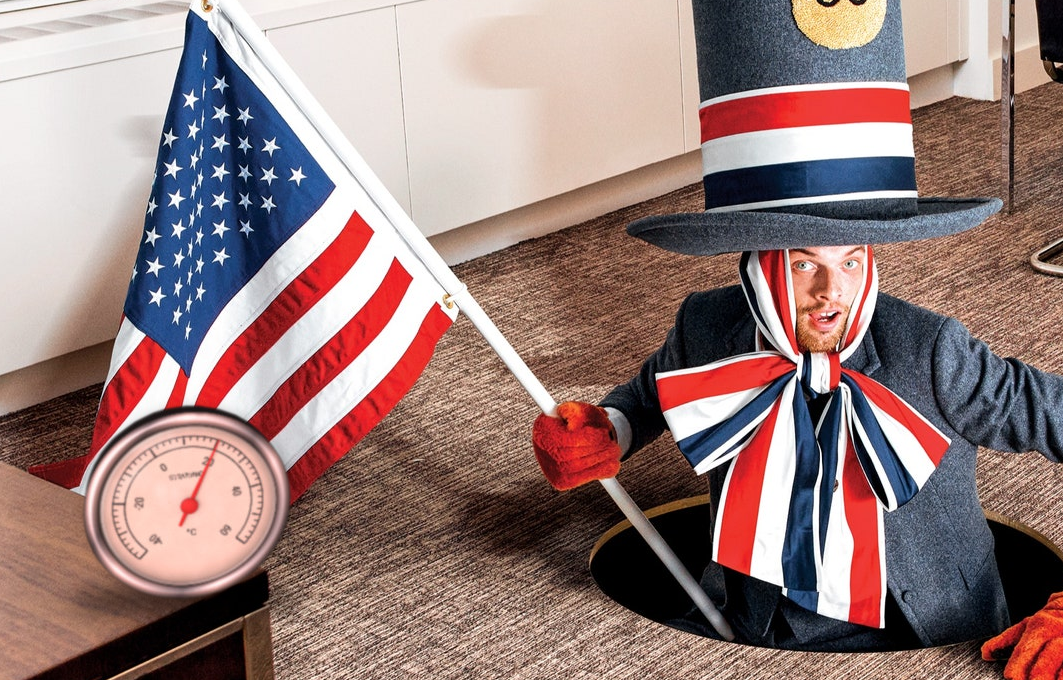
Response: 20 °C
